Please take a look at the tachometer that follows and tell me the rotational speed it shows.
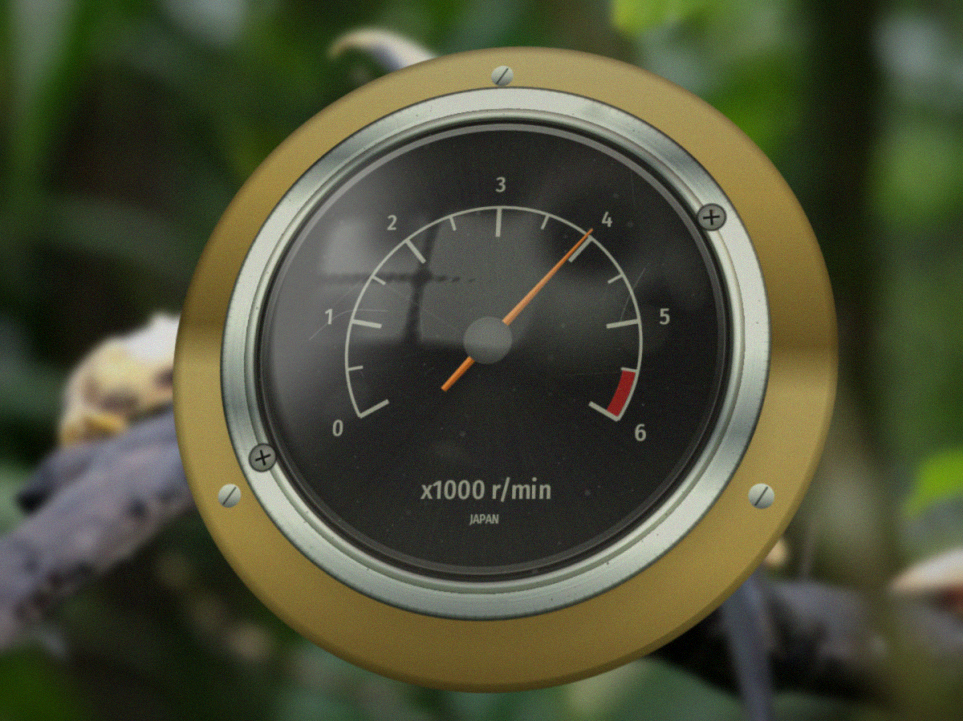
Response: 4000 rpm
